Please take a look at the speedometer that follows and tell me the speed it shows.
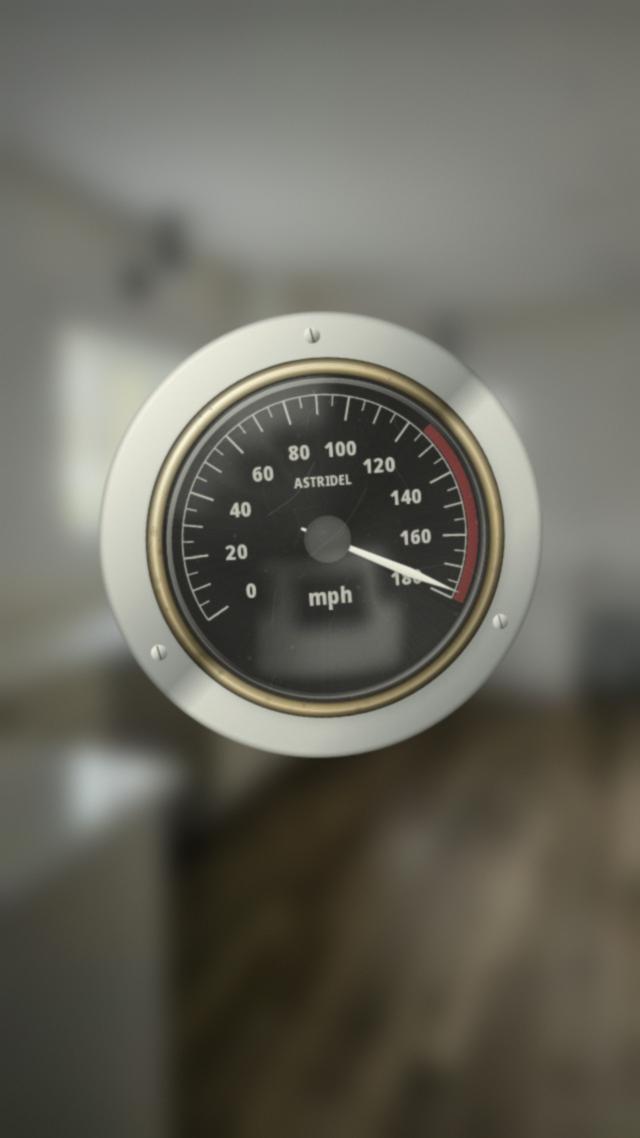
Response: 177.5 mph
